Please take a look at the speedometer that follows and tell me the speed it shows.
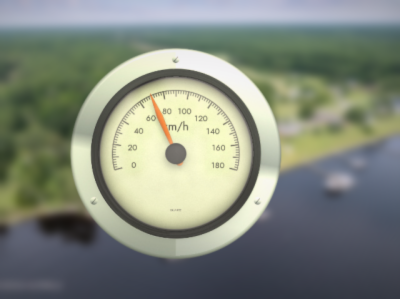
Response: 70 km/h
